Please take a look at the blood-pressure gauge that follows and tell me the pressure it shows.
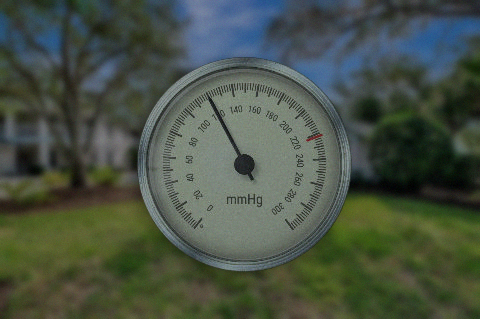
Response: 120 mmHg
